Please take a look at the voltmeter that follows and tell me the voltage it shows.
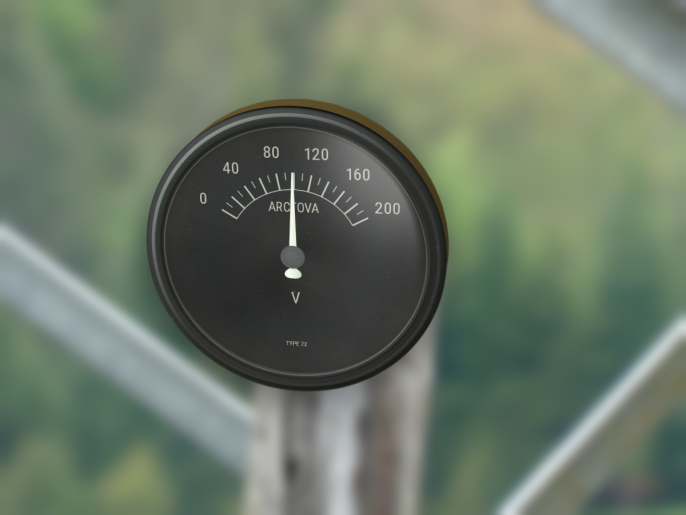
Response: 100 V
